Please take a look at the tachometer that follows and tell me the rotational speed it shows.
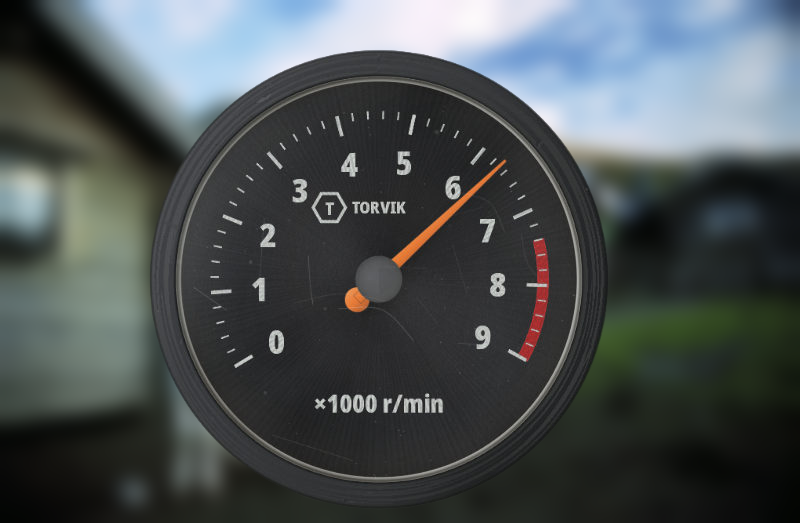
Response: 6300 rpm
